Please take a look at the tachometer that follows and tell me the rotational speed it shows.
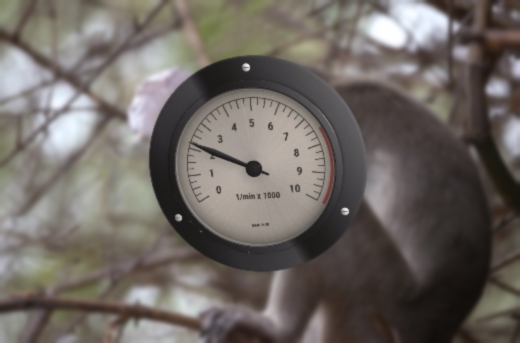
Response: 2250 rpm
